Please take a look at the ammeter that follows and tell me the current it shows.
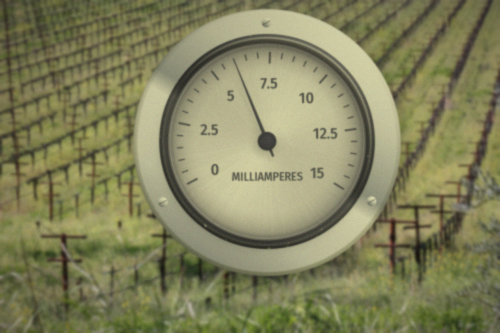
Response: 6 mA
